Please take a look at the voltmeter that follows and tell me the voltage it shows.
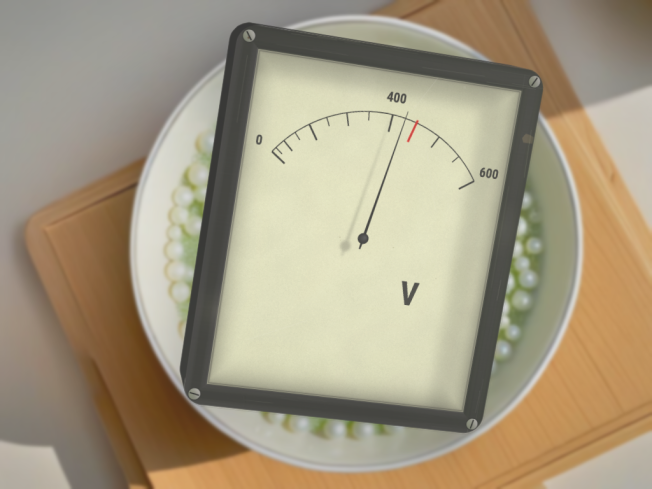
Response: 425 V
